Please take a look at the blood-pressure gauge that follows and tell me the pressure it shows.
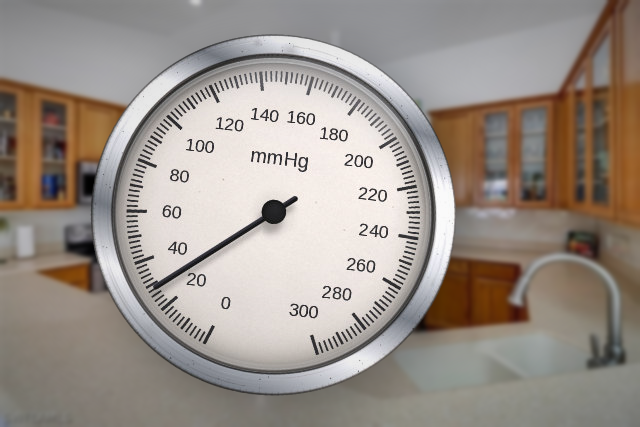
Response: 28 mmHg
